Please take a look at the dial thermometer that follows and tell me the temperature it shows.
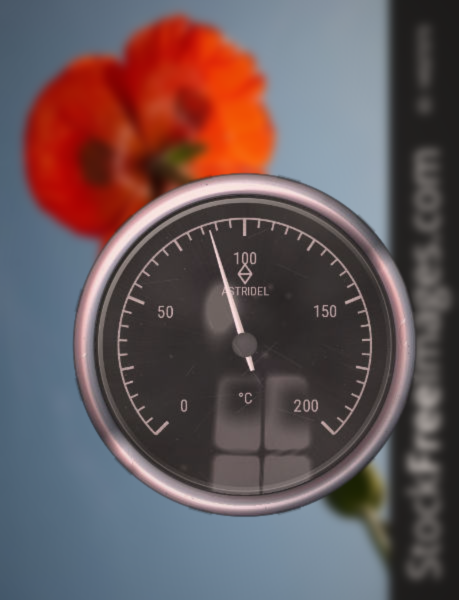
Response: 87.5 °C
